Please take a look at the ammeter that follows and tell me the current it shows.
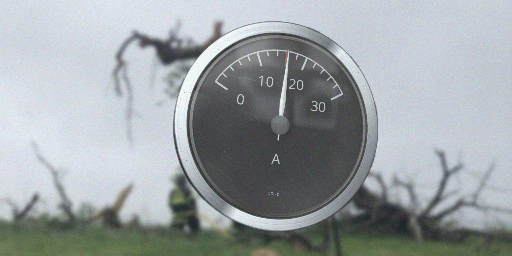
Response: 16 A
